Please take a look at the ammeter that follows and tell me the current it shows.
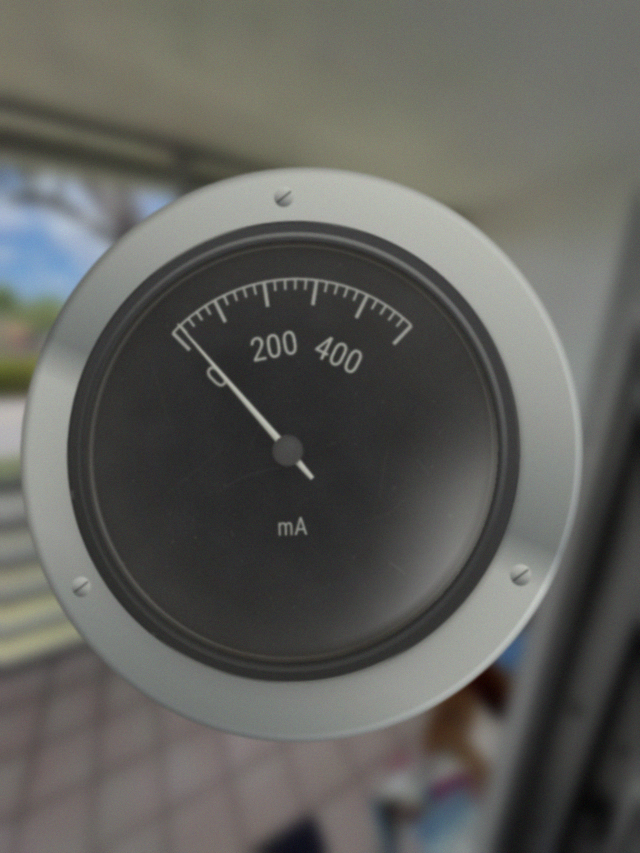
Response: 20 mA
